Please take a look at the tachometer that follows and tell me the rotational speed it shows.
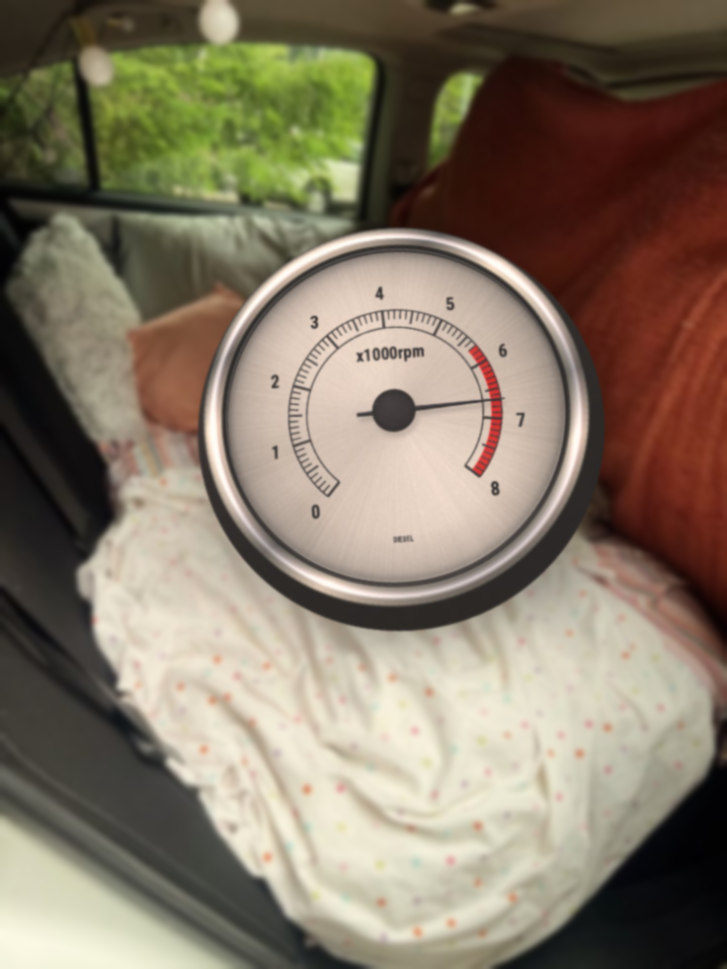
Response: 6700 rpm
